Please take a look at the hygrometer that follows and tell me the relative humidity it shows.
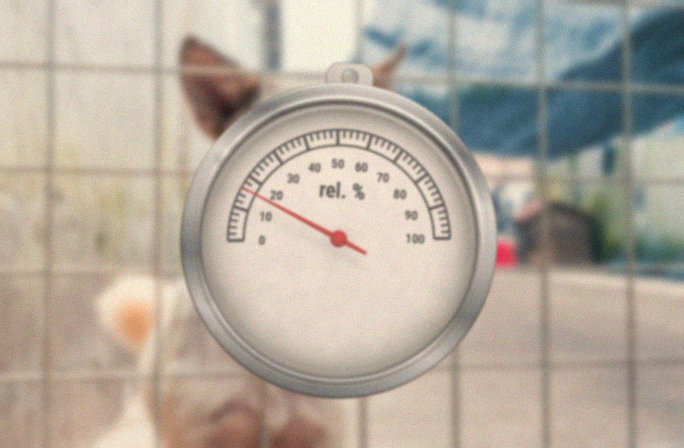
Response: 16 %
